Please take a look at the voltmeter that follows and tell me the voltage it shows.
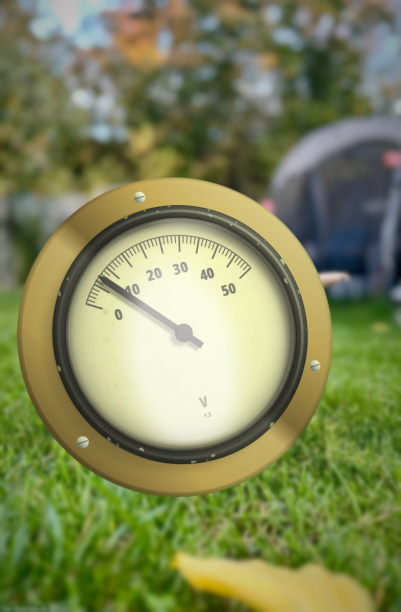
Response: 7 V
